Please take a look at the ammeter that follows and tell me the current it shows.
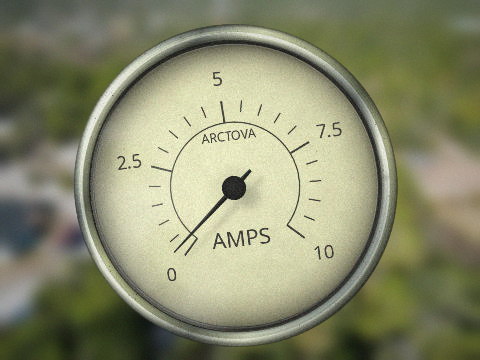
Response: 0.25 A
